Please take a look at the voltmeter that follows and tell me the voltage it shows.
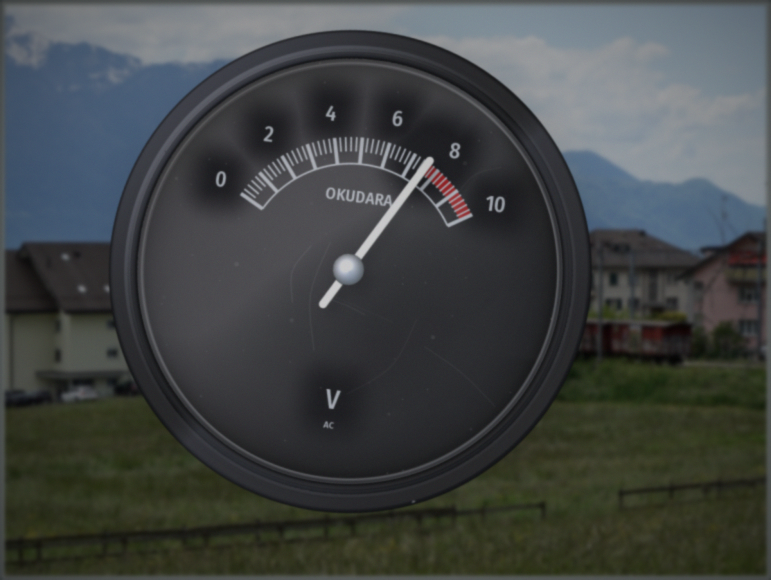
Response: 7.6 V
